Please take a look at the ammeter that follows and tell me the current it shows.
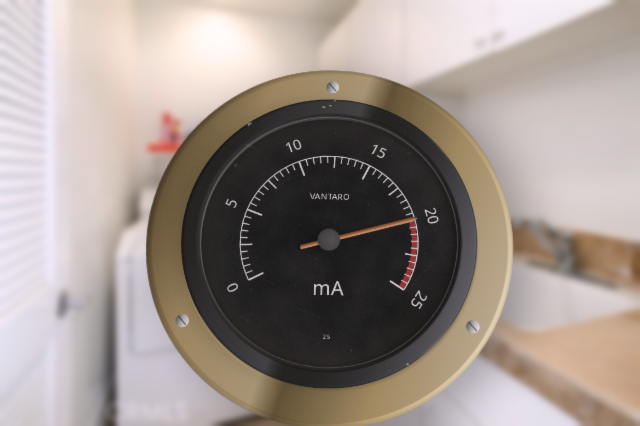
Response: 20 mA
